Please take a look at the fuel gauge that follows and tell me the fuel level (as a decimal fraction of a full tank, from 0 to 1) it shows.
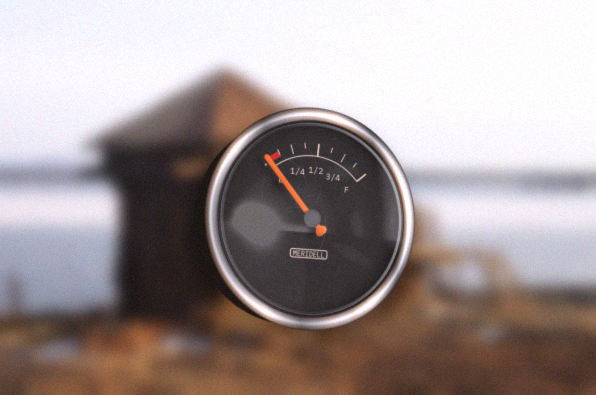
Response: 0
